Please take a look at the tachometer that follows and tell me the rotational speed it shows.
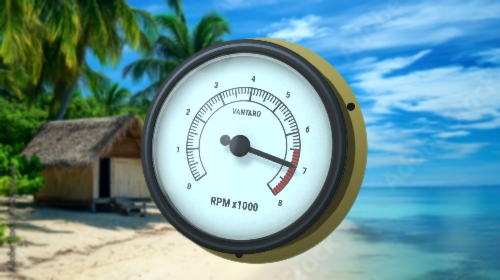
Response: 7000 rpm
